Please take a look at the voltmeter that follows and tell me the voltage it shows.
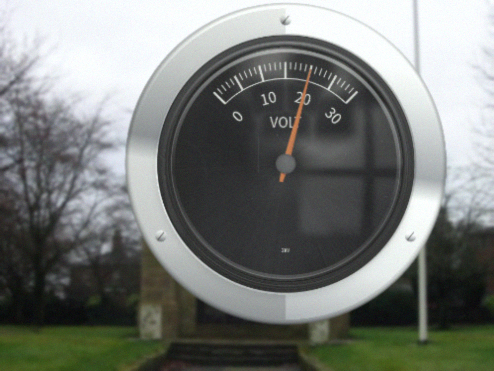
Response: 20 V
